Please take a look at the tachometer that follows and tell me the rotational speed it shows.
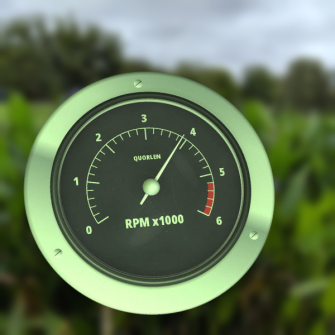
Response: 3900 rpm
